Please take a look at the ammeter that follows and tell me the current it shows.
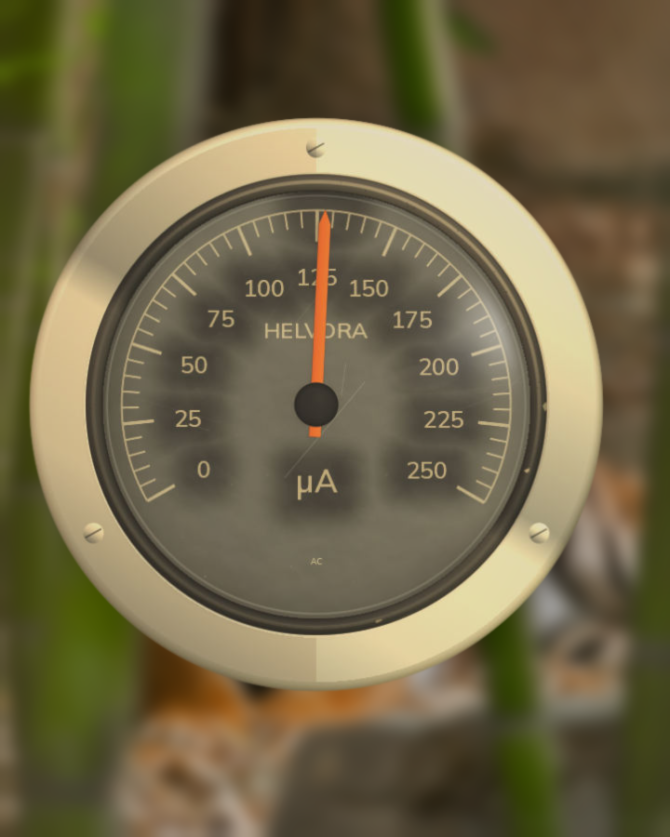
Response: 127.5 µA
